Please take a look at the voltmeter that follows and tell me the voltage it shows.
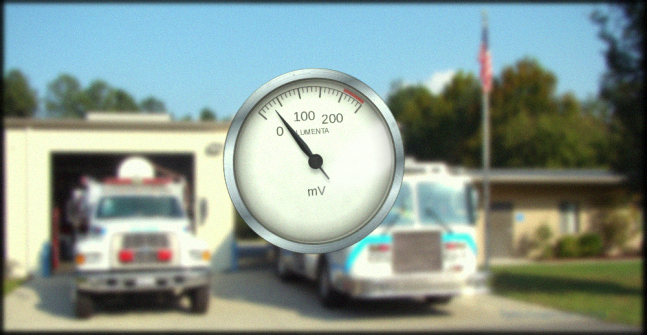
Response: 30 mV
